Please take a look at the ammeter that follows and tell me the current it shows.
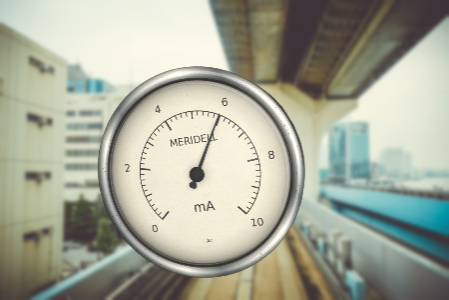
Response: 6 mA
